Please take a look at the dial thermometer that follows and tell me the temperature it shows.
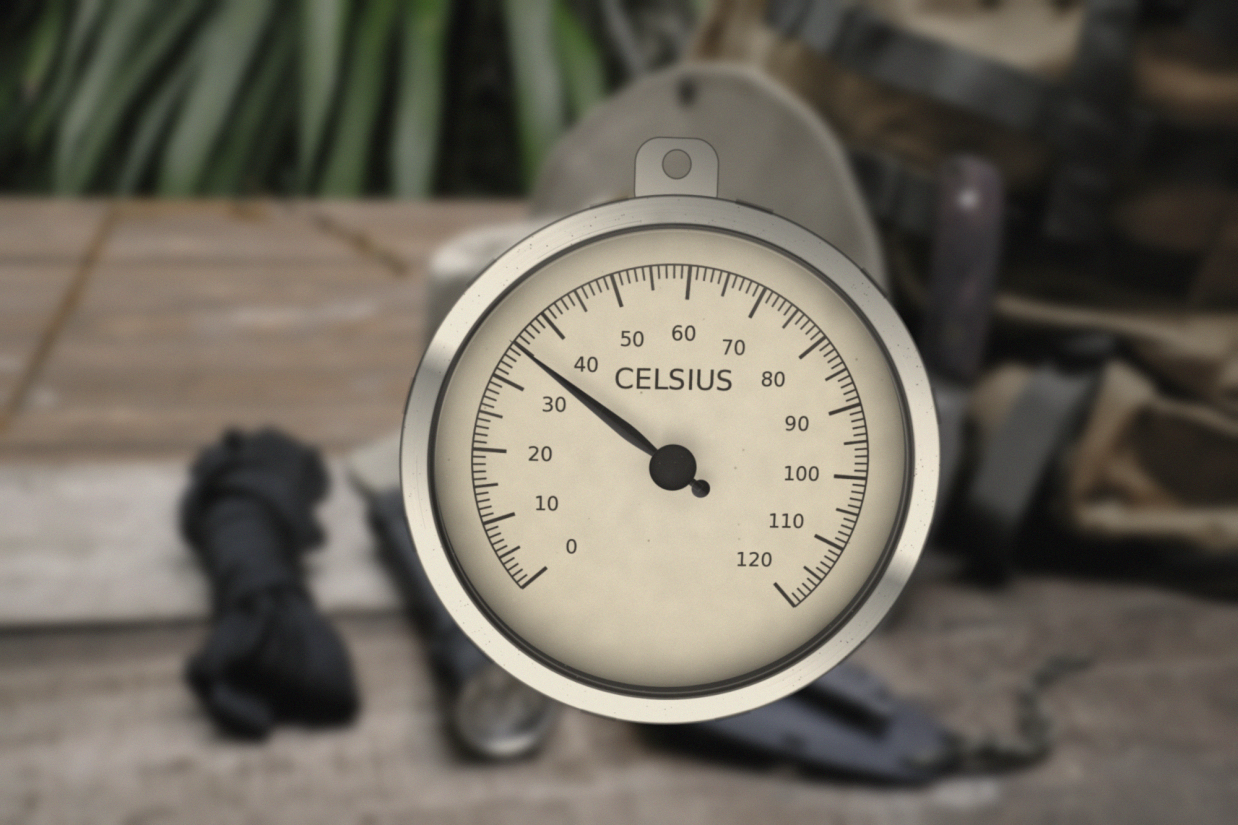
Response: 35 °C
